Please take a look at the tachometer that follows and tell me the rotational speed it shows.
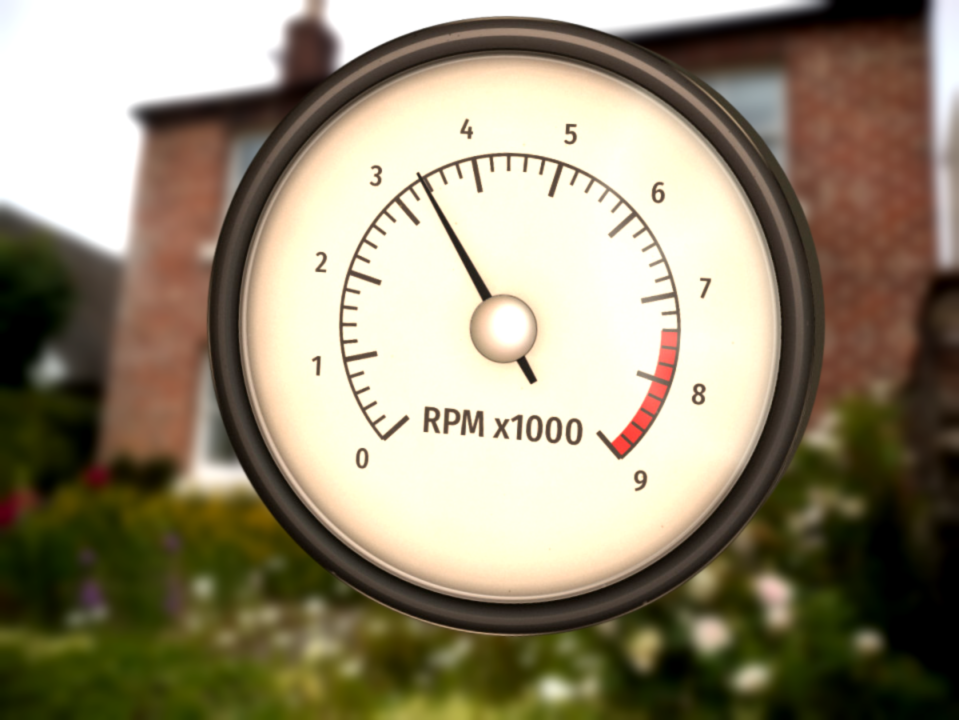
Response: 3400 rpm
